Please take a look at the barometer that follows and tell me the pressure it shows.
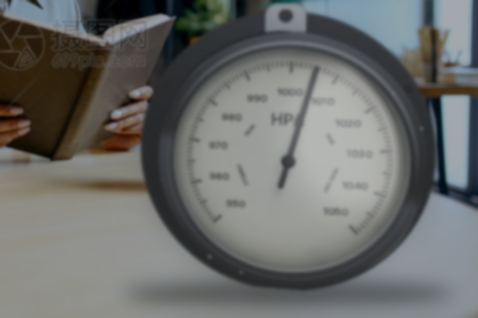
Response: 1005 hPa
